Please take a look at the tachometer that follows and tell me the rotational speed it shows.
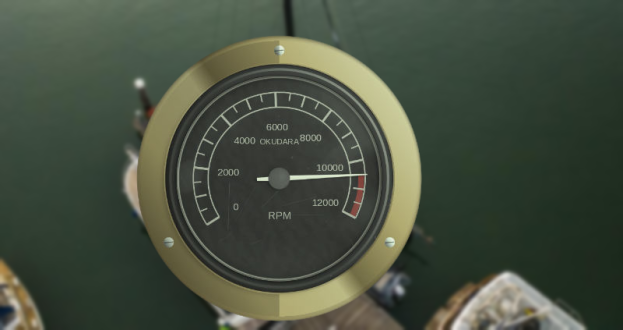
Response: 10500 rpm
